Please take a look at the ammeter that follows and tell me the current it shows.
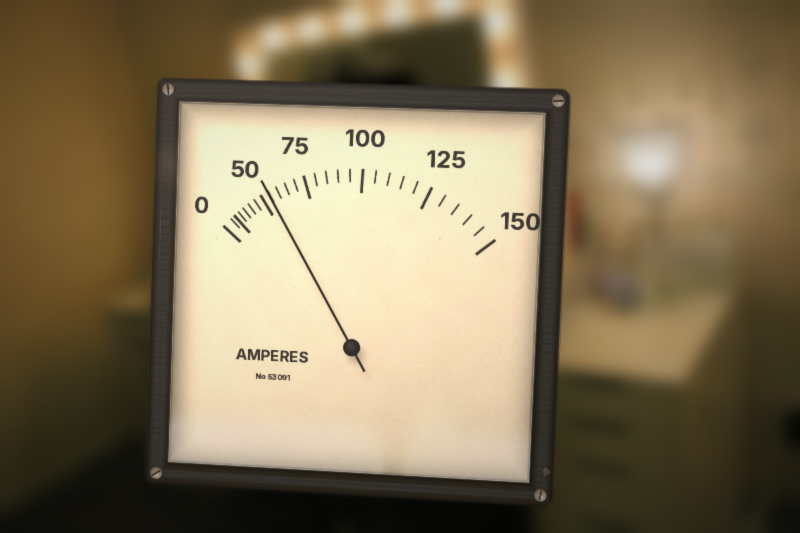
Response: 55 A
